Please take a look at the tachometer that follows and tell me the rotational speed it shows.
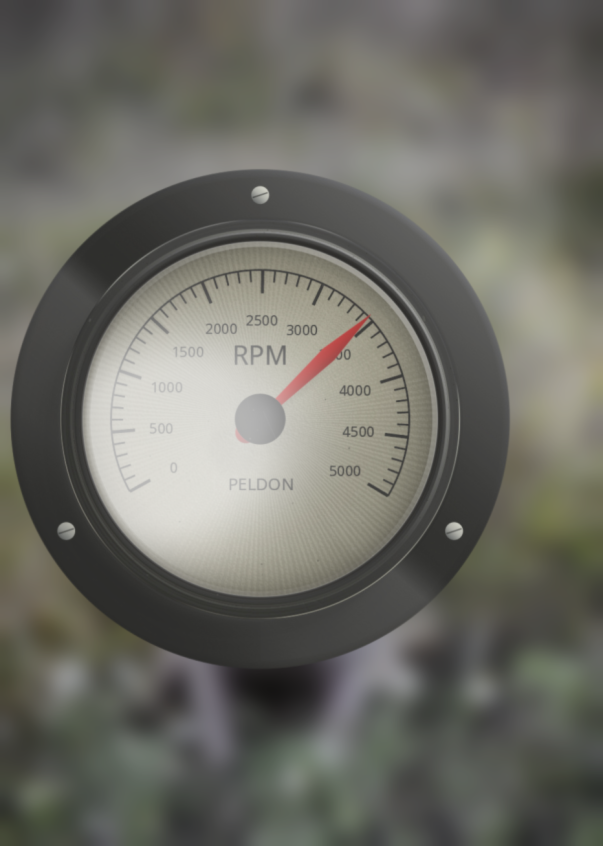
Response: 3450 rpm
